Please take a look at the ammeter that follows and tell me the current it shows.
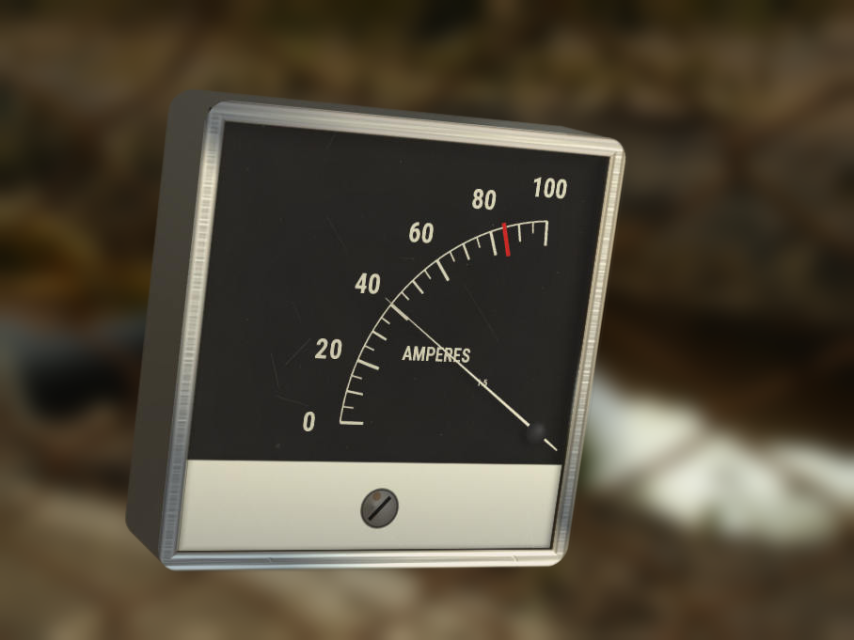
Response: 40 A
